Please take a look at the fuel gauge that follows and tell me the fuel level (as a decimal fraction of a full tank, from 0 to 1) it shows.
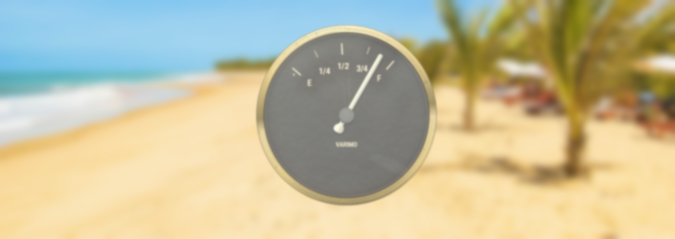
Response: 0.875
